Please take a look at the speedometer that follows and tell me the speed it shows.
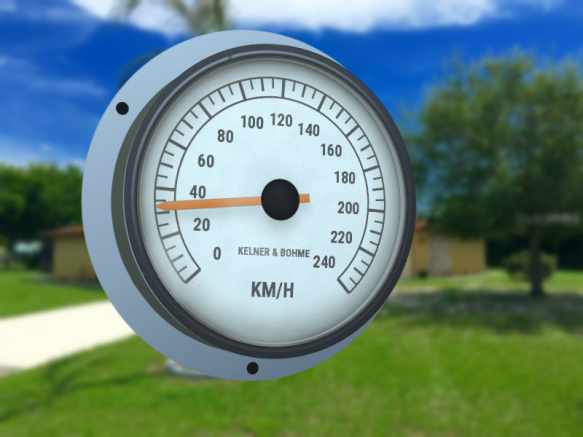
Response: 32.5 km/h
